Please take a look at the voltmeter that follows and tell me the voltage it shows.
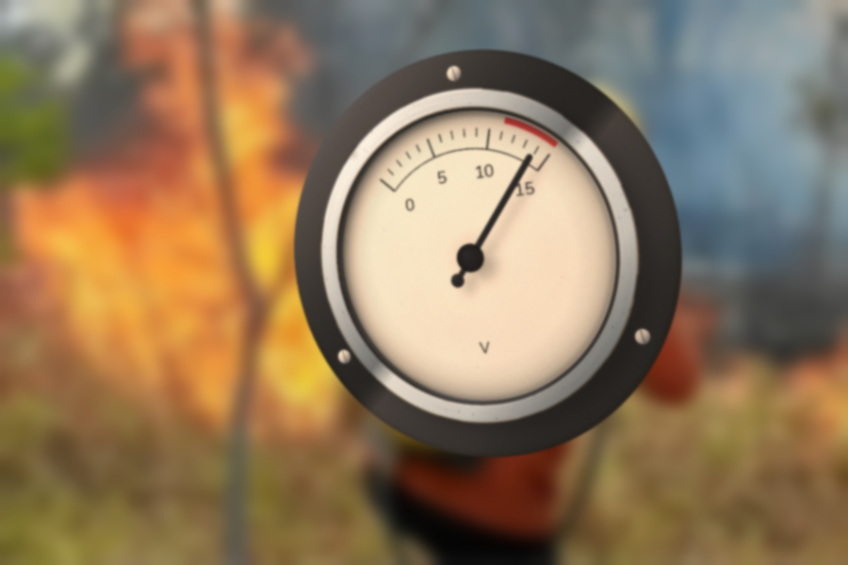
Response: 14 V
